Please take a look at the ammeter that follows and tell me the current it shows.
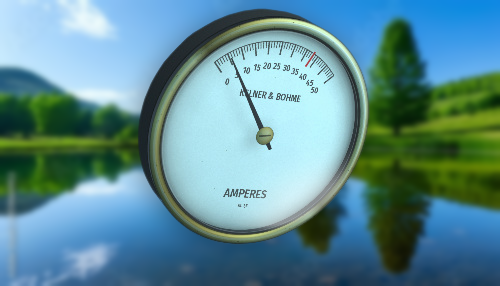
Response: 5 A
